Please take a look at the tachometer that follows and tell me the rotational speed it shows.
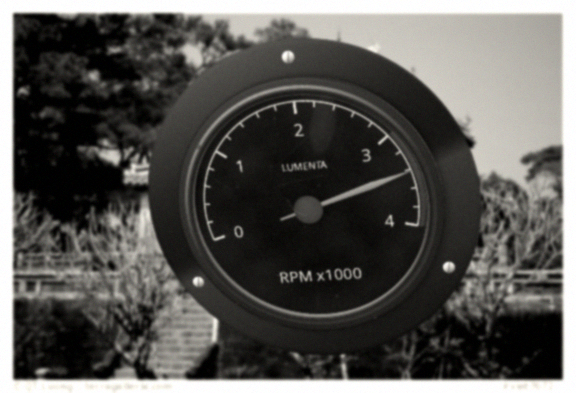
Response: 3400 rpm
